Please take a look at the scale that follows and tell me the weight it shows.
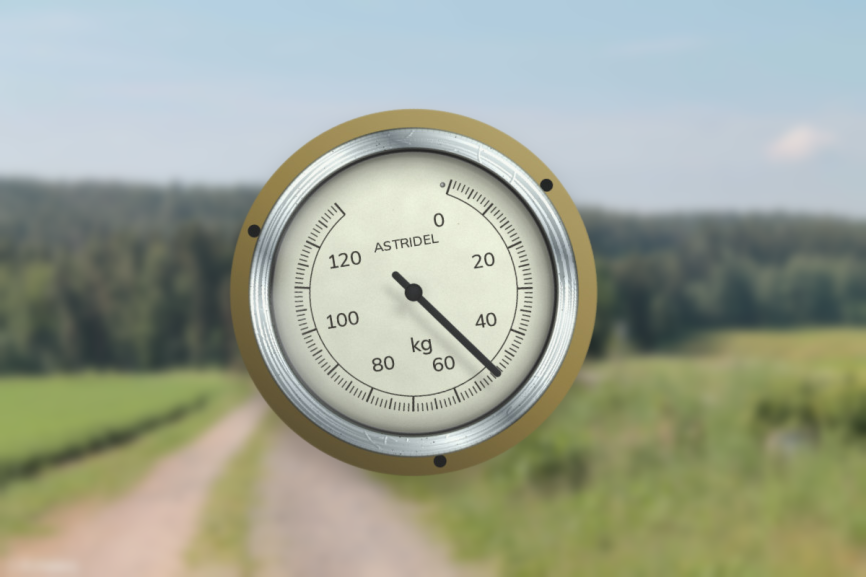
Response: 50 kg
